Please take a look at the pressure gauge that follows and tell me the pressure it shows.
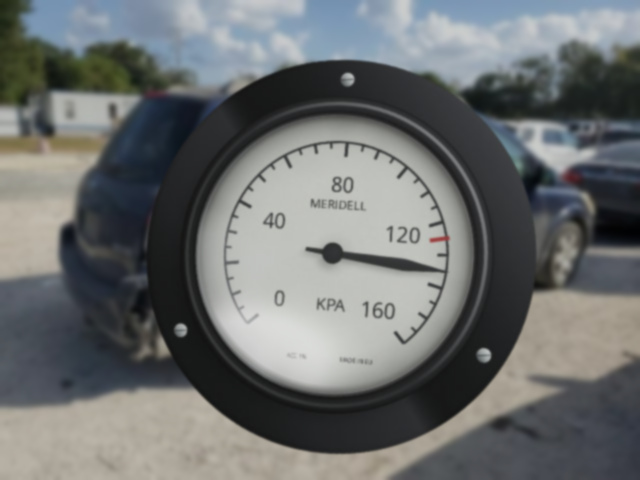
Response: 135 kPa
